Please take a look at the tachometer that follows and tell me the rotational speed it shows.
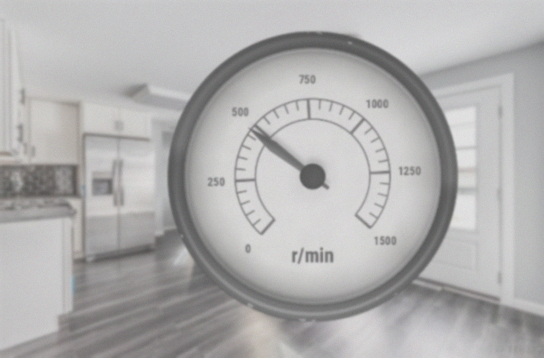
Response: 475 rpm
